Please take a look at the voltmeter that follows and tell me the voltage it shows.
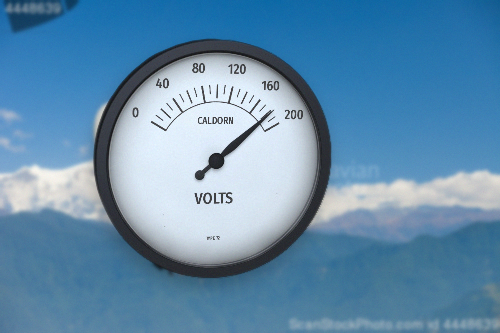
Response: 180 V
